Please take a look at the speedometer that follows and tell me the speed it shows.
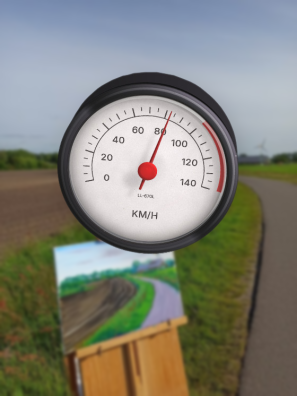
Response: 82.5 km/h
